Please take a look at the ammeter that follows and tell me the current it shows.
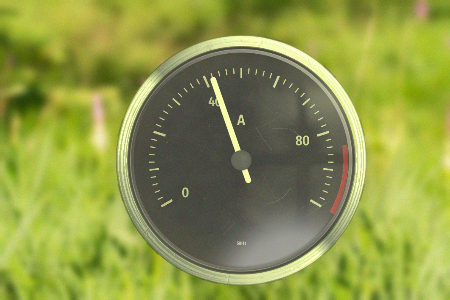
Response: 42 A
